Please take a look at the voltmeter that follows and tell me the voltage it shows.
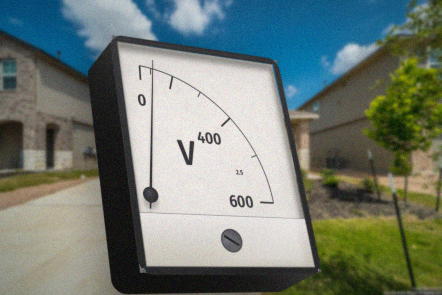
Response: 100 V
